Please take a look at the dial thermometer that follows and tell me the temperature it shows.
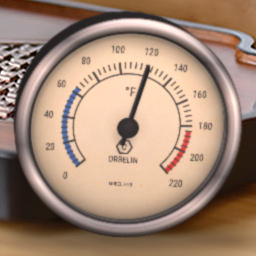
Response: 120 °F
